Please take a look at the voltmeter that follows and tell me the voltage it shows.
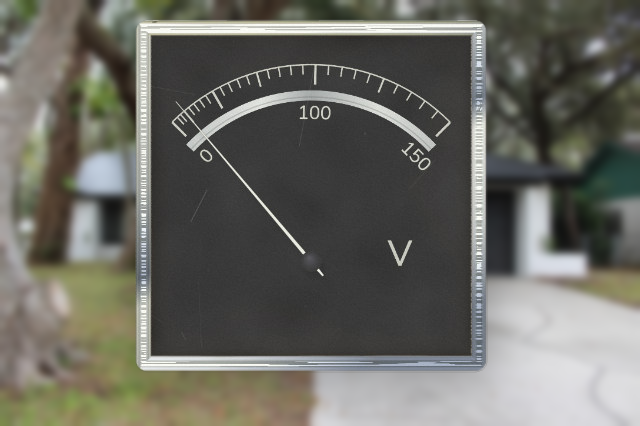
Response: 25 V
